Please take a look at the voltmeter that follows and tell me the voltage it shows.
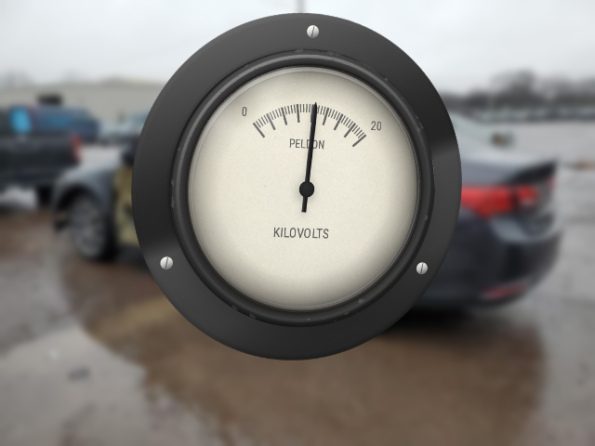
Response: 10 kV
